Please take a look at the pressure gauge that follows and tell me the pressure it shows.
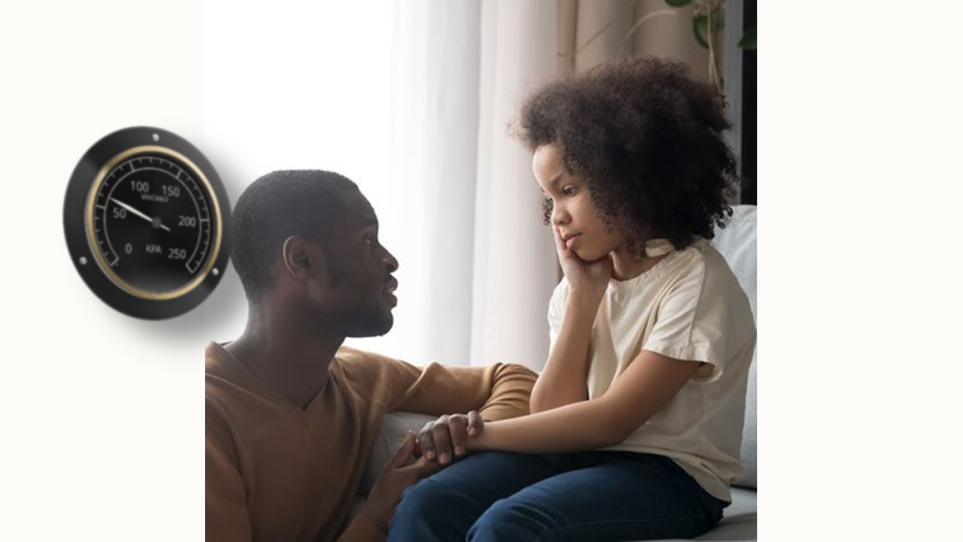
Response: 60 kPa
